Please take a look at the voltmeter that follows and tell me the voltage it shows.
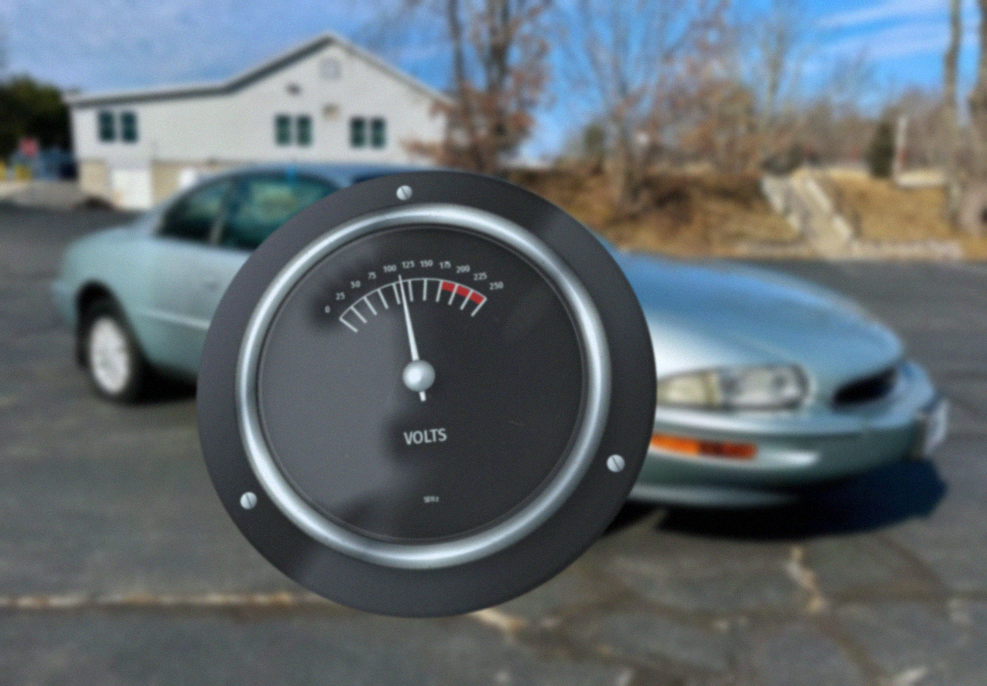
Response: 112.5 V
